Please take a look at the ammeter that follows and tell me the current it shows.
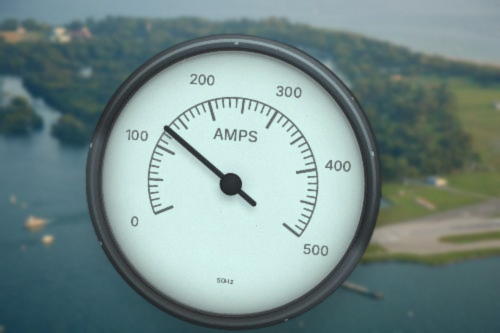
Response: 130 A
